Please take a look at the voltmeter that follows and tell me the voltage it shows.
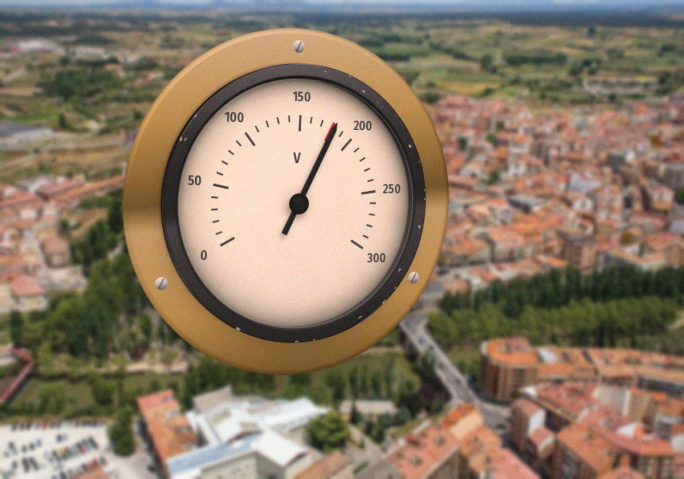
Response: 180 V
